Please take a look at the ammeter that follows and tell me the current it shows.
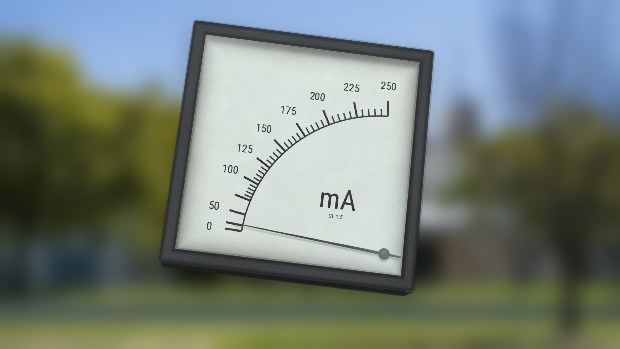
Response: 25 mA
